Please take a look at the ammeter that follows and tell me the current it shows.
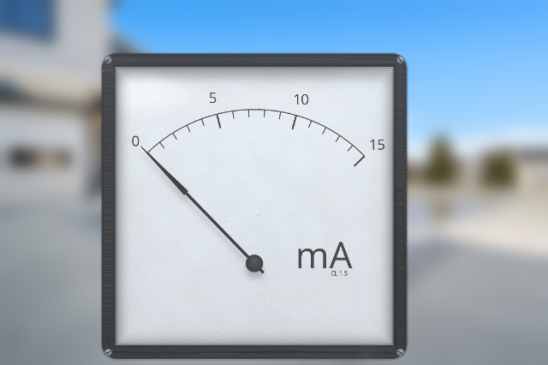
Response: 0 mA
